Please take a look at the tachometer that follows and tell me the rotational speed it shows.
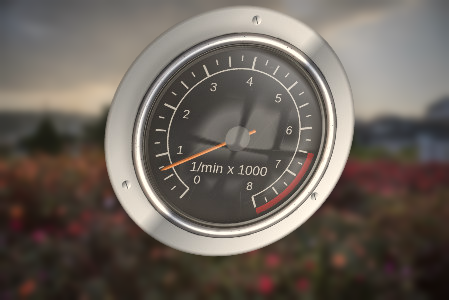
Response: 750 rpm
